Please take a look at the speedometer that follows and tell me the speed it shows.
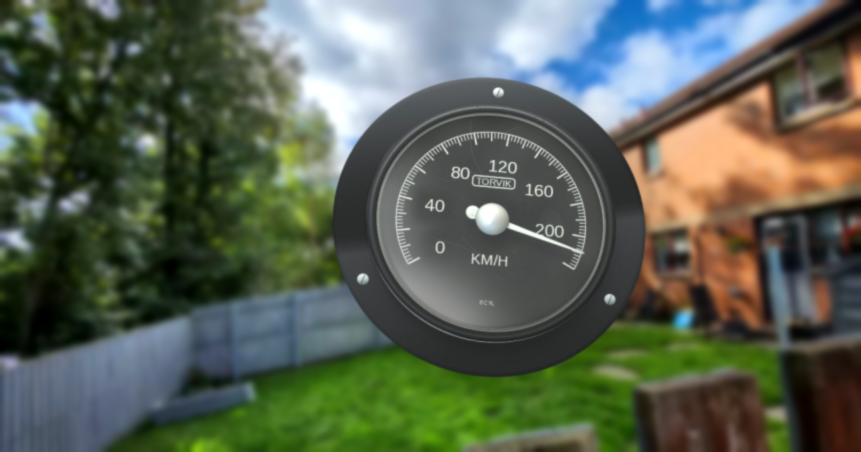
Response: 210 km/h
